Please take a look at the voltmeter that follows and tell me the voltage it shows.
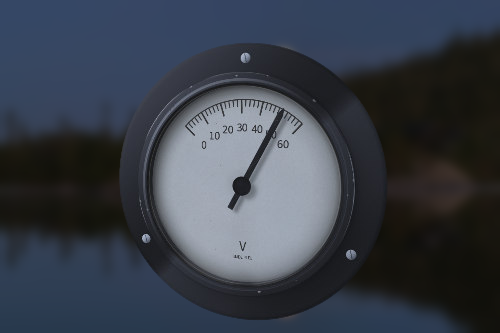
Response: 50 V
